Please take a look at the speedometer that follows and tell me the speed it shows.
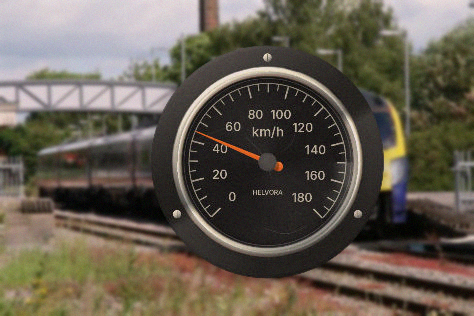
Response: 45 km/h
